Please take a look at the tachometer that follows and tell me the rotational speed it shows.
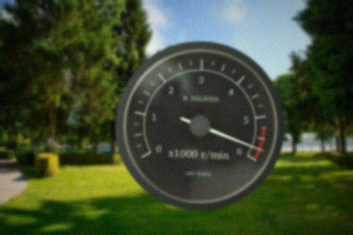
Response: 5750 rpm
